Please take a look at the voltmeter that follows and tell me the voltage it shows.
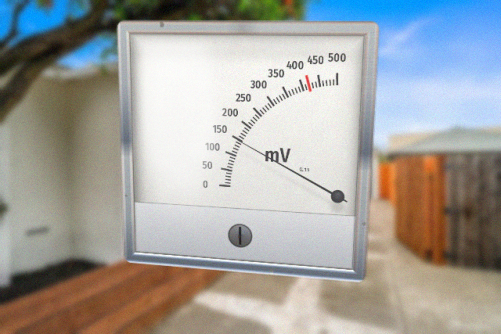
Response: 150 mV
